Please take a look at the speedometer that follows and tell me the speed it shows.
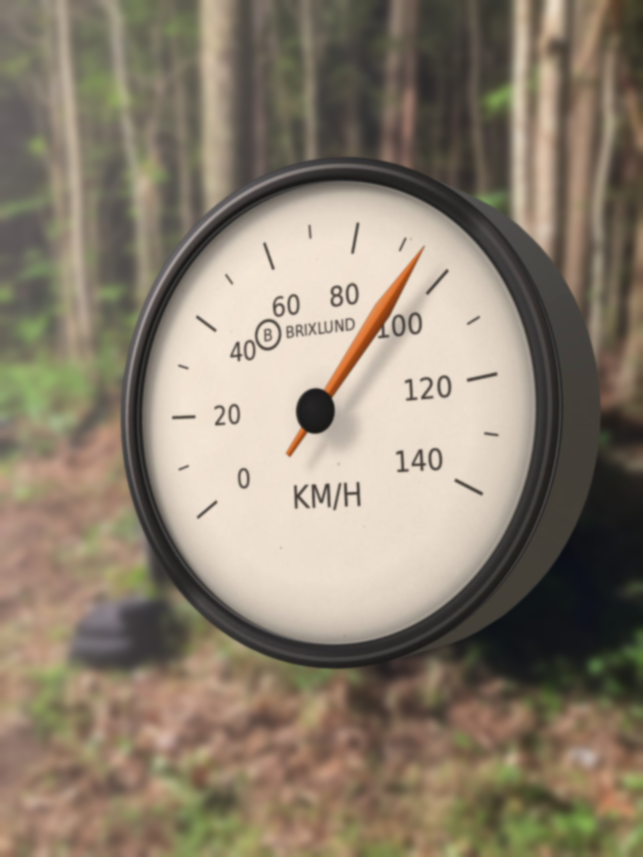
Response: 95 km/h
